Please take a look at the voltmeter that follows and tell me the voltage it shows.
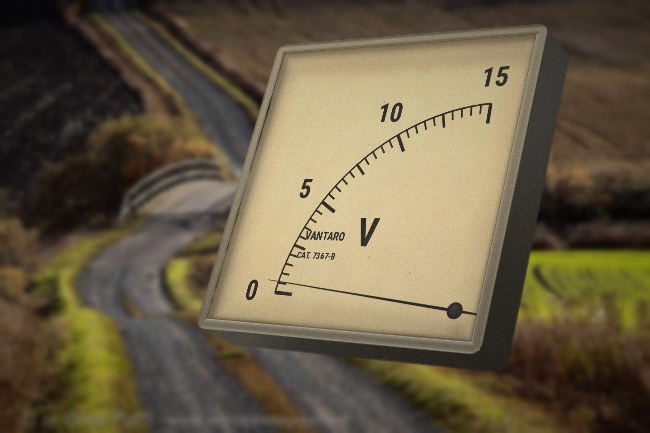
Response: 0.5 V
